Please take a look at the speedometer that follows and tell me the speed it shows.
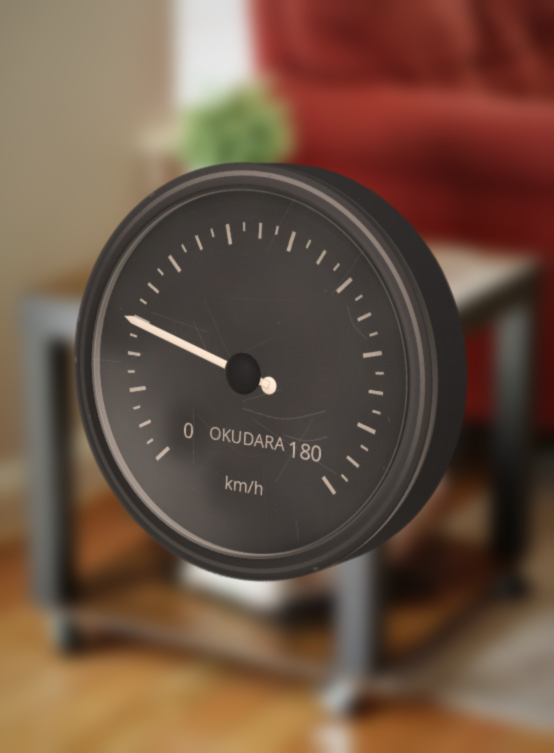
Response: 40 km/h
